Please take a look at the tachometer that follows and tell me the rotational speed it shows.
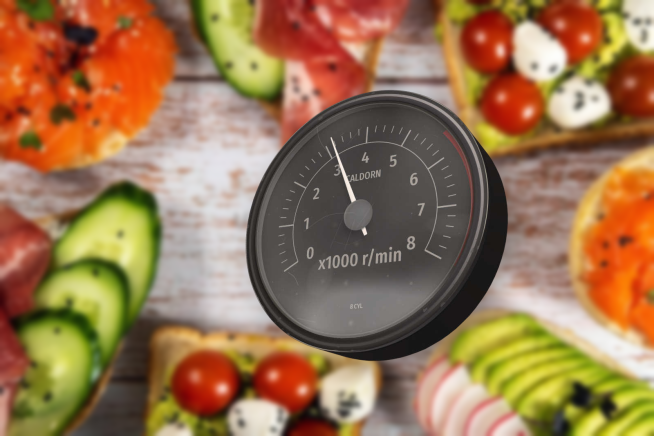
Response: 3200 rpm
